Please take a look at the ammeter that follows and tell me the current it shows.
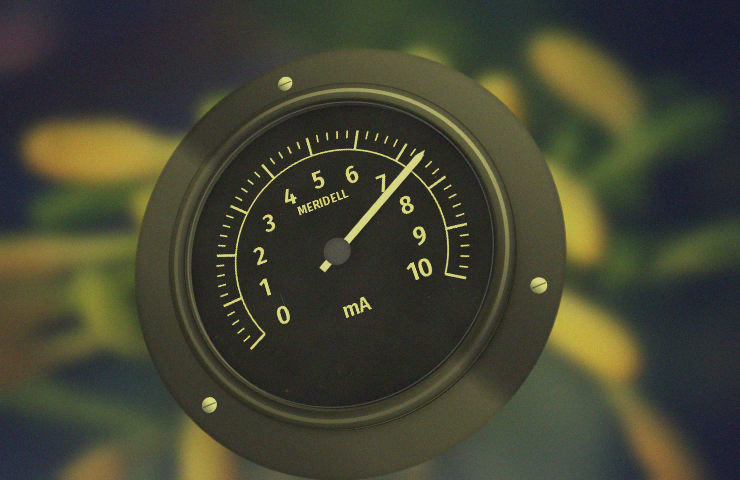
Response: 7.4 mA
